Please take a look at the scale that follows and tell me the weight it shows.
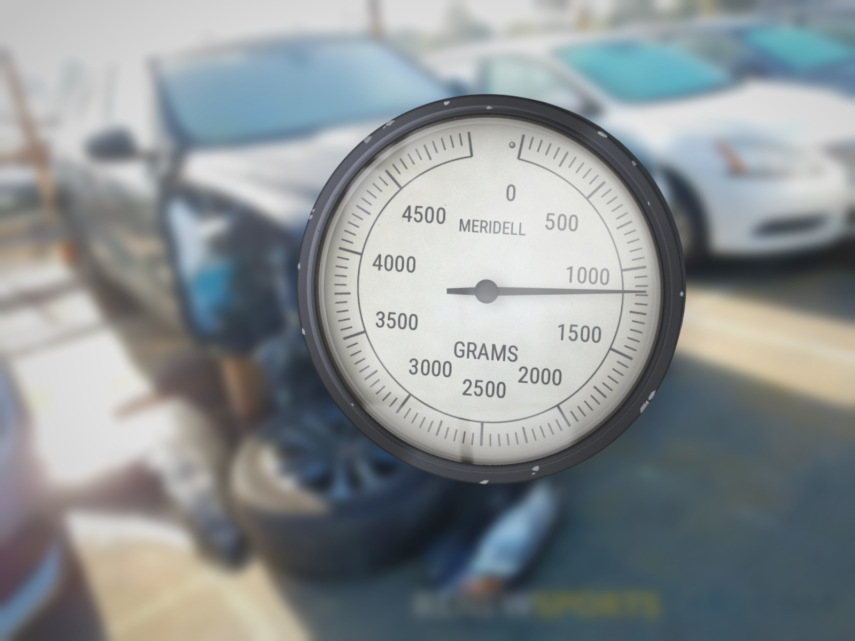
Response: 1125 g
